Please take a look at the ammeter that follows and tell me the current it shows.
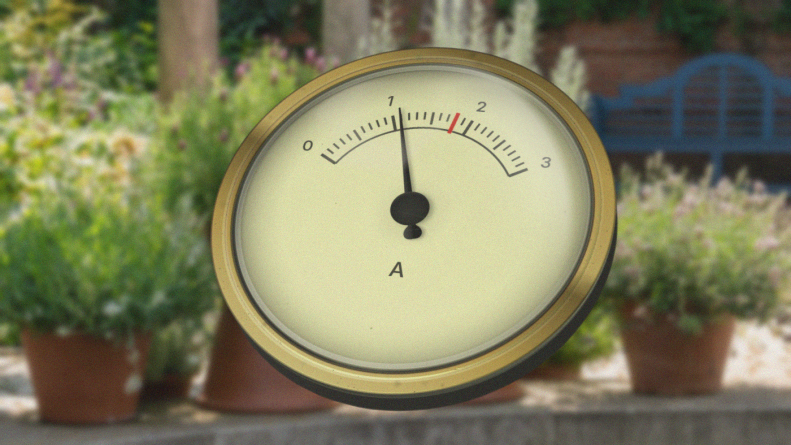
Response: 1.1 A
